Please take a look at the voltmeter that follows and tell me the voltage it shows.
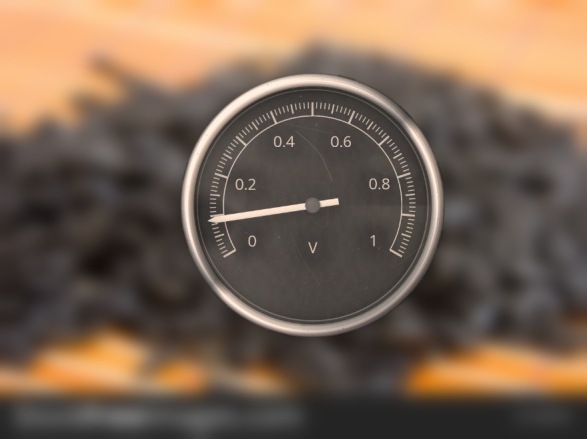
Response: 0.09 V
